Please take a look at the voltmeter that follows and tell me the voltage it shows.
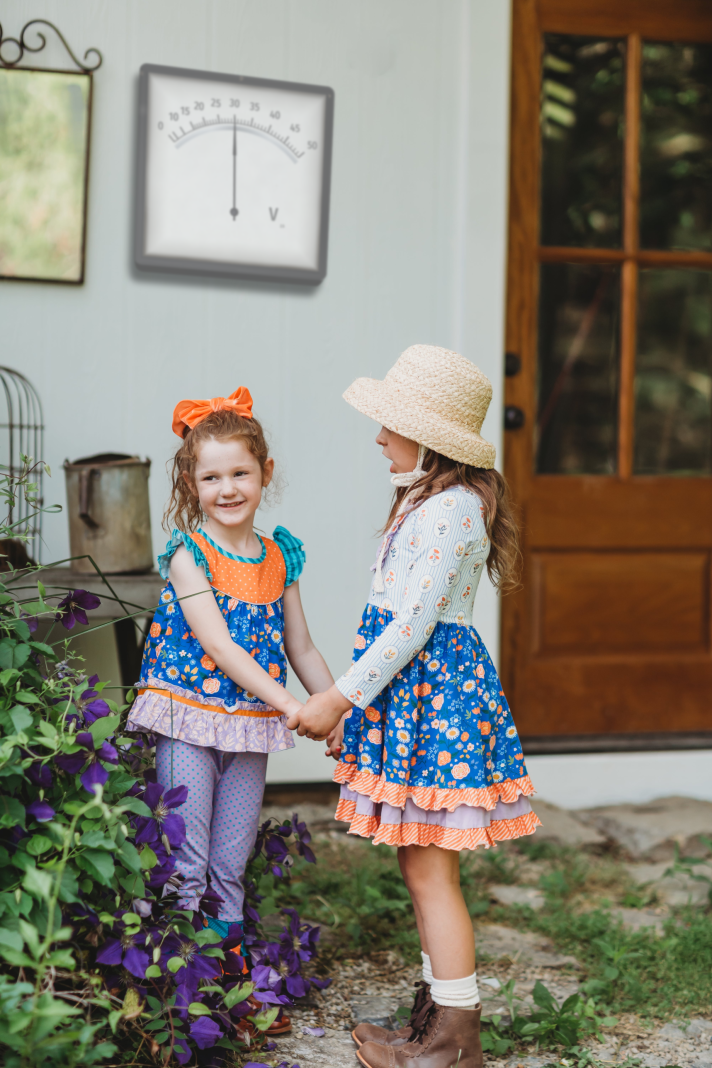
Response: 30 V
